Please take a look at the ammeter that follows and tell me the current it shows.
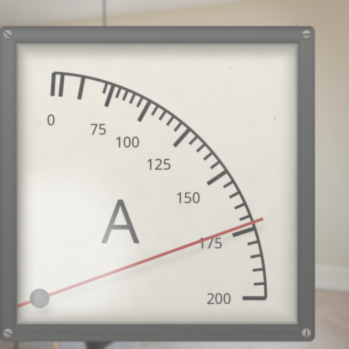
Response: 172.5 A
